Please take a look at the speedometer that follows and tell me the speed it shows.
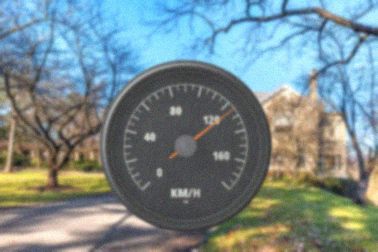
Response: 125 km/h
